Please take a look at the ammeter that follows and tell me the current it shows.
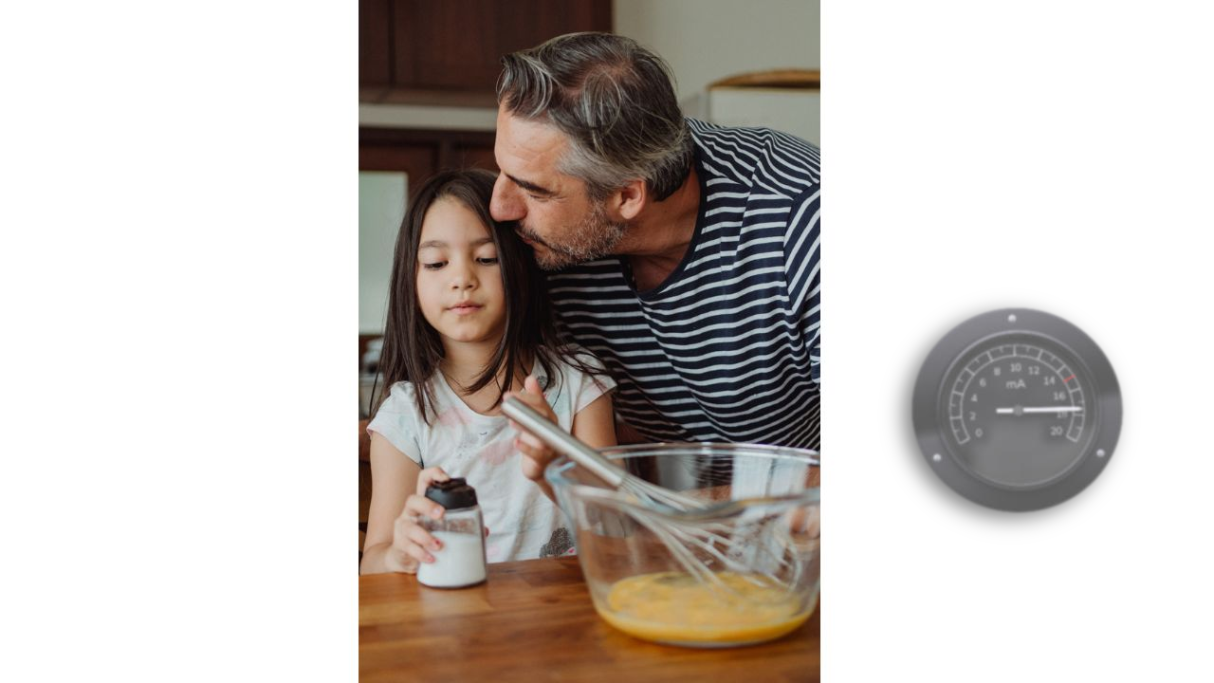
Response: 17.5 mA
